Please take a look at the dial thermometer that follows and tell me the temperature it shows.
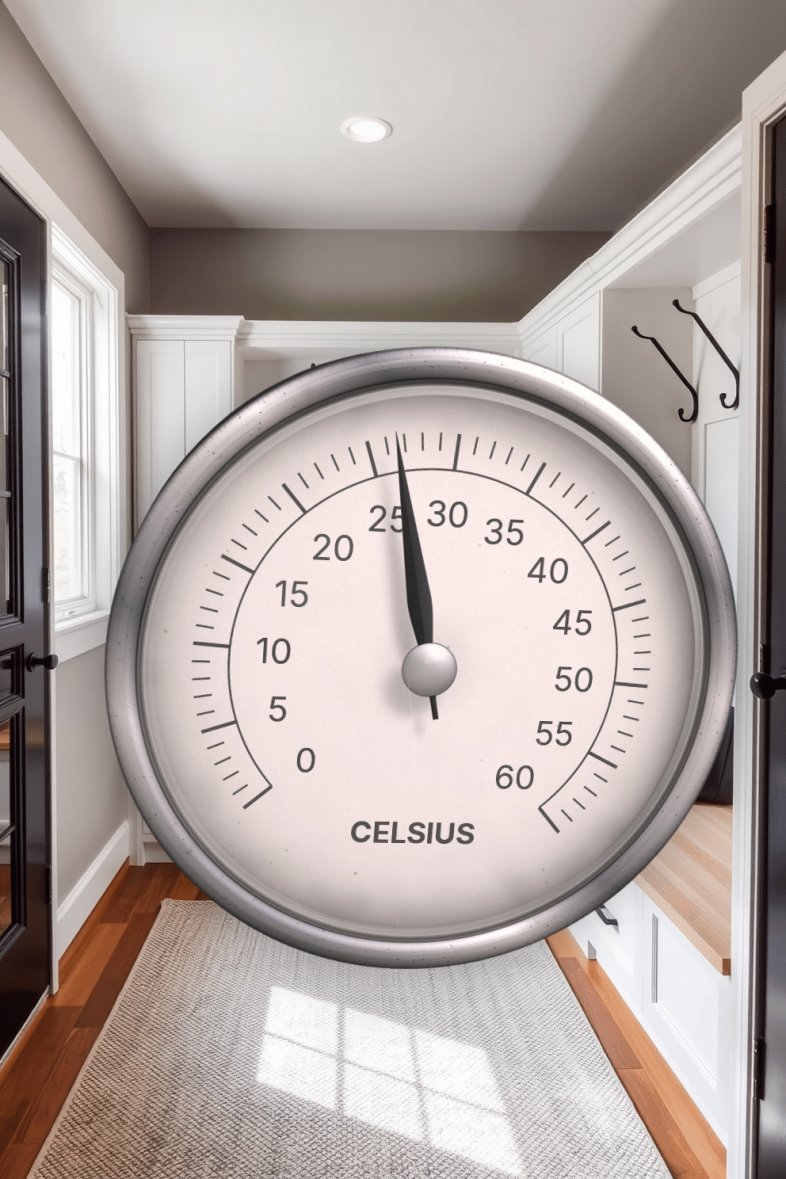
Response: 26.5 °C
